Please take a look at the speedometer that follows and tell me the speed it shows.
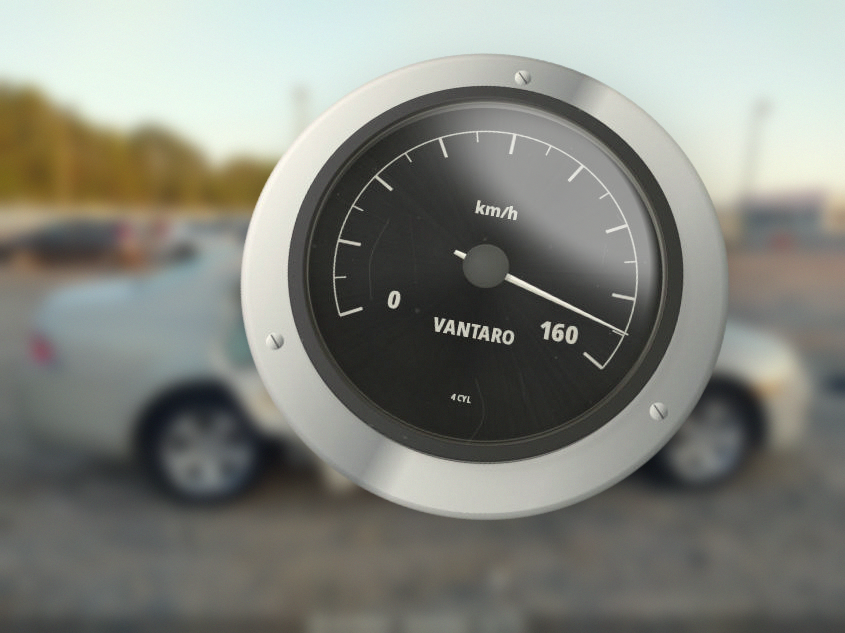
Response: 150 km/h
